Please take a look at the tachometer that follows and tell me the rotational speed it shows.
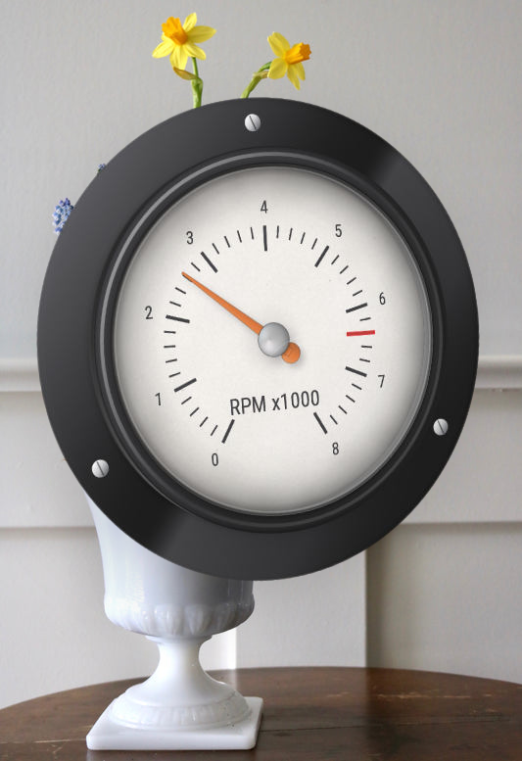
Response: 2600 rpm
